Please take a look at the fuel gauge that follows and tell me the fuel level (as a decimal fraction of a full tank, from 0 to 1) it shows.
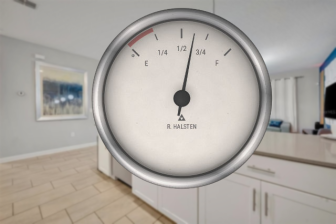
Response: 0.625
